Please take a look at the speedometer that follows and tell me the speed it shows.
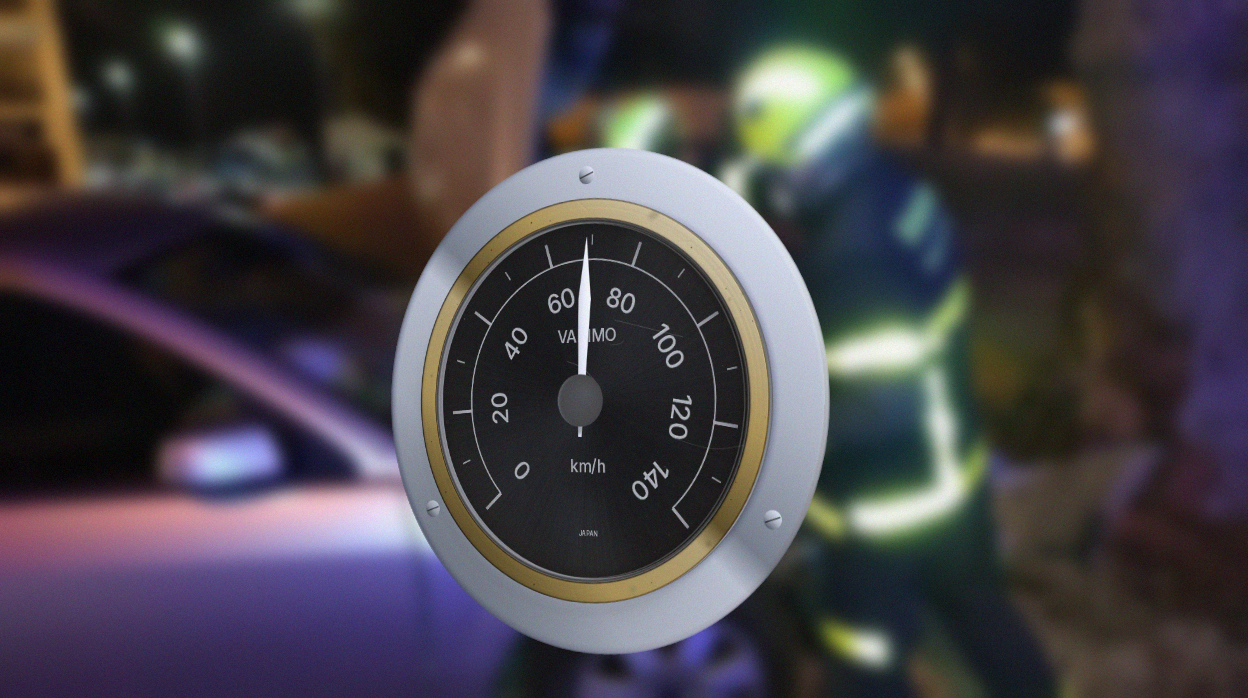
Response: 70 km/h
